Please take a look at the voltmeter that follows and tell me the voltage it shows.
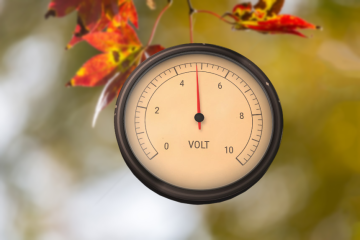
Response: 4.8 V
